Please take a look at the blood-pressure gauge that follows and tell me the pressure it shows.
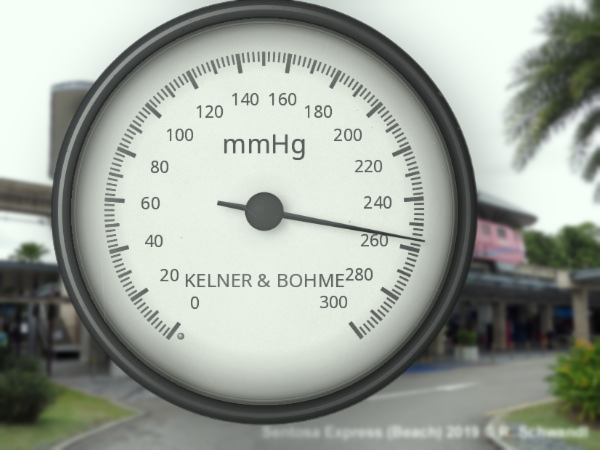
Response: 256 mmHg
